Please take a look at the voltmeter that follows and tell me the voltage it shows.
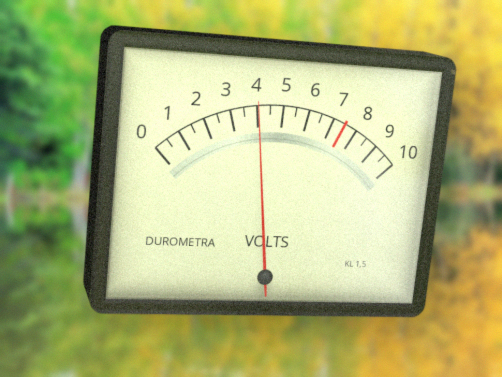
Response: 4 V
